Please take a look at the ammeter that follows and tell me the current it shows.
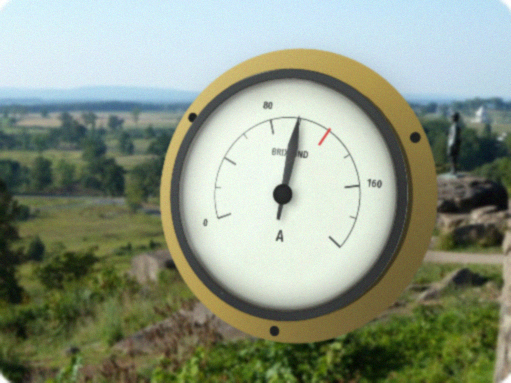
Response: 100 A
